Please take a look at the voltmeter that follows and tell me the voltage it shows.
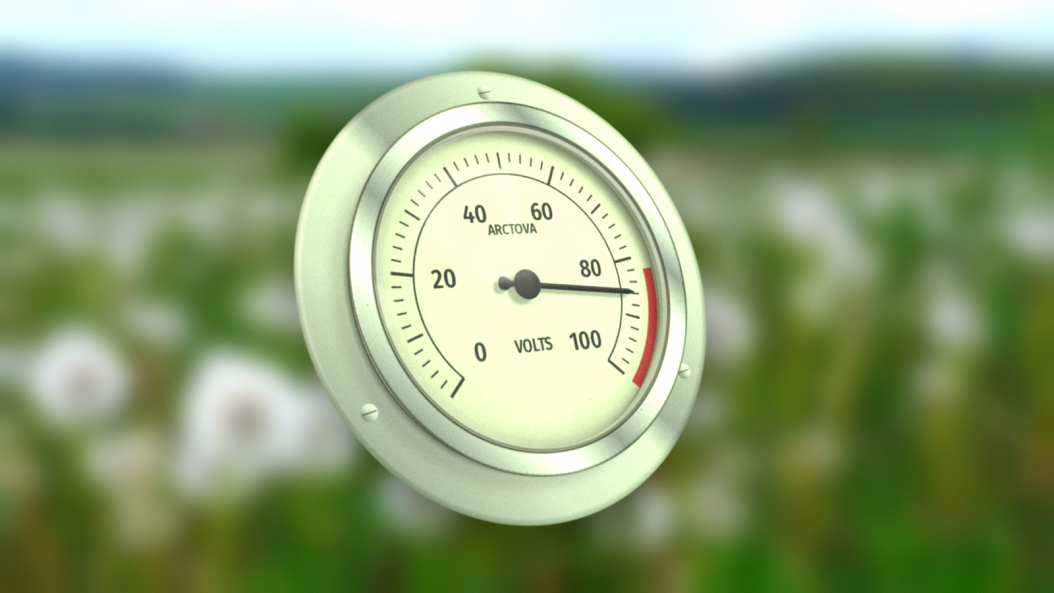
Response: 86 V
